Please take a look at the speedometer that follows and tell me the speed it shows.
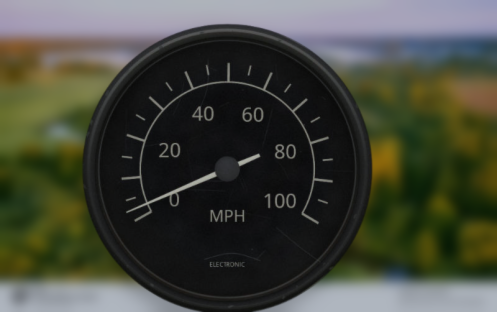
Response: 2.5 mph
